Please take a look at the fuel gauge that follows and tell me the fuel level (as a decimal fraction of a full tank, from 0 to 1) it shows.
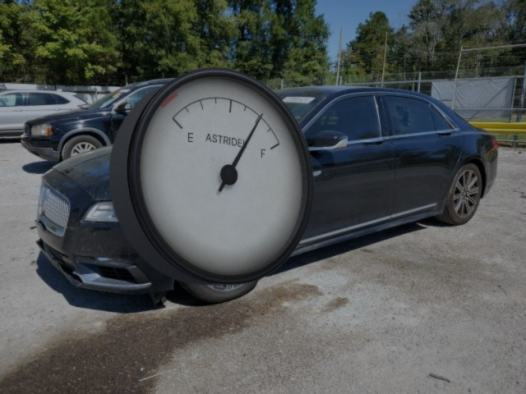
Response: 0.75
